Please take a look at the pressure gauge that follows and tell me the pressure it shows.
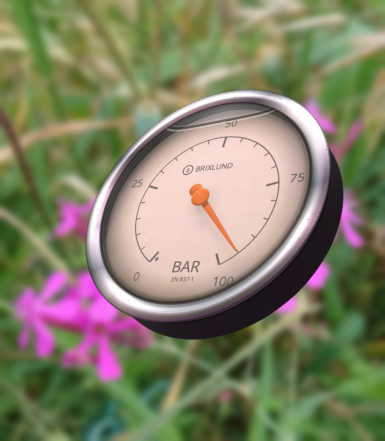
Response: 95 bar
